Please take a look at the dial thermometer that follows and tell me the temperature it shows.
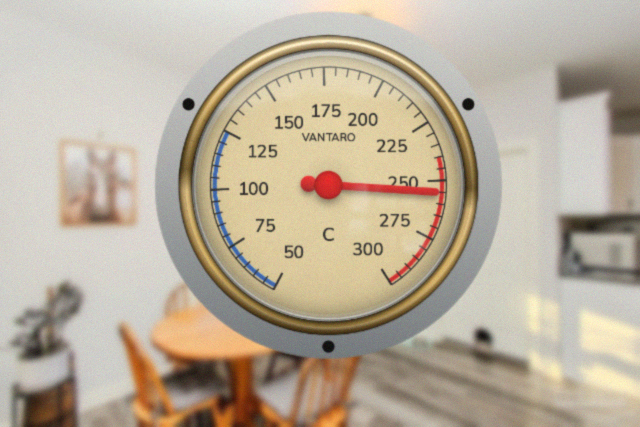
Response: 255 °C
